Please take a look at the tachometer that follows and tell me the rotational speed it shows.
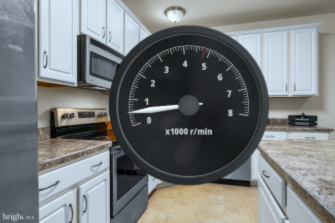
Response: 500 rpm
